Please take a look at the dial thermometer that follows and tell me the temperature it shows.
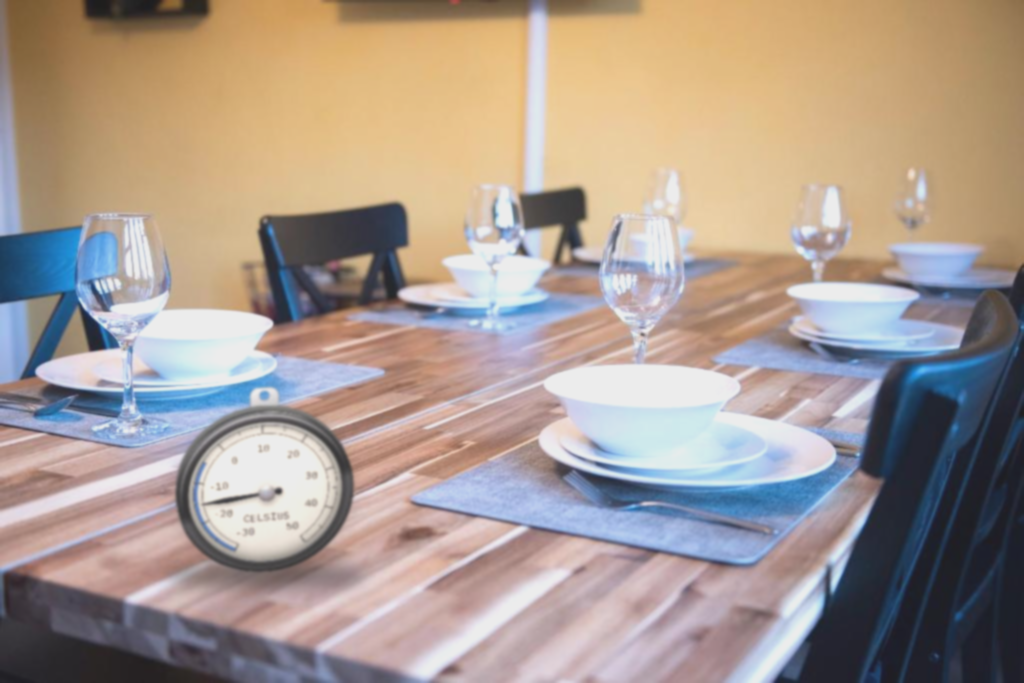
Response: -15 °C
